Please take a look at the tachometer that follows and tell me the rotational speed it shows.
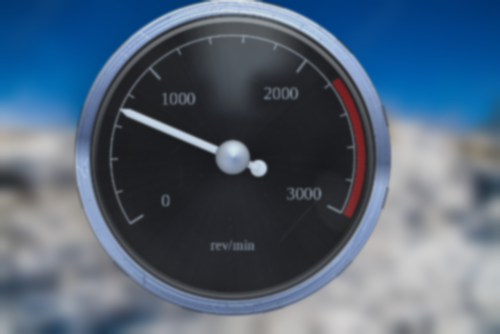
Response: 700 rpm
